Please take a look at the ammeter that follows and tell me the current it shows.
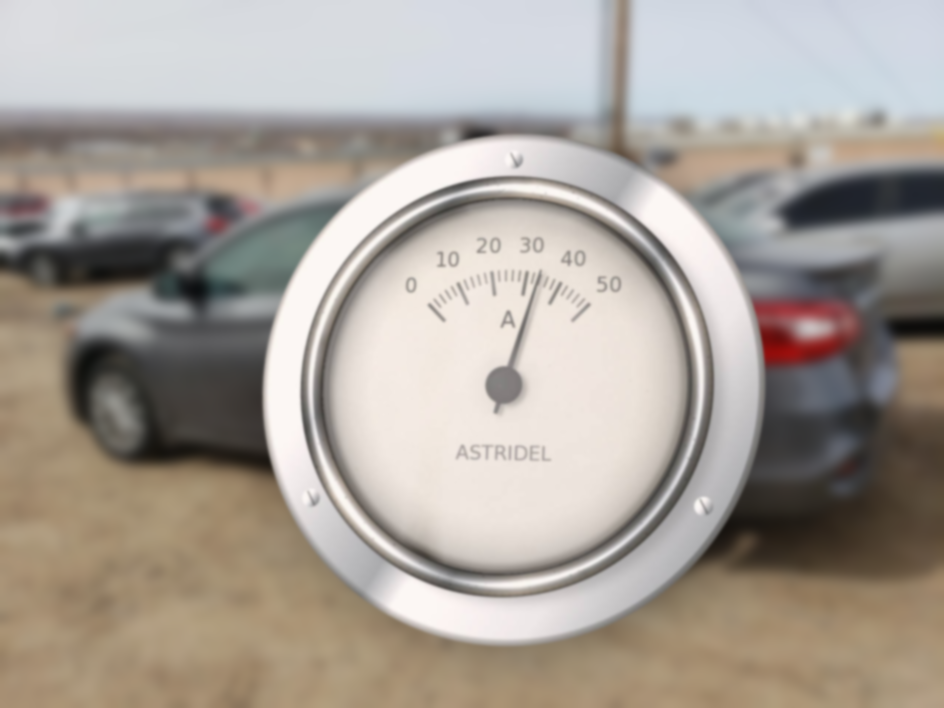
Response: 34 A
